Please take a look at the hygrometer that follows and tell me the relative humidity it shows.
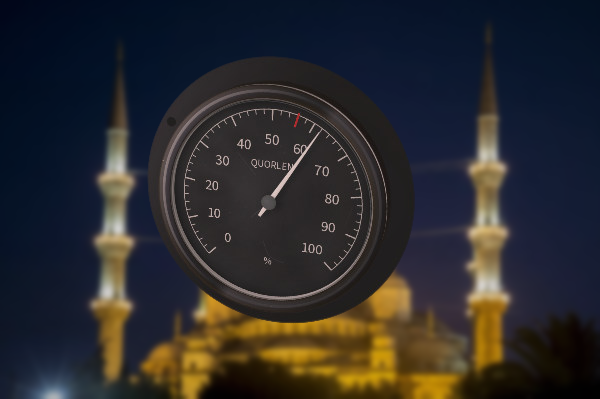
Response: 62 %
